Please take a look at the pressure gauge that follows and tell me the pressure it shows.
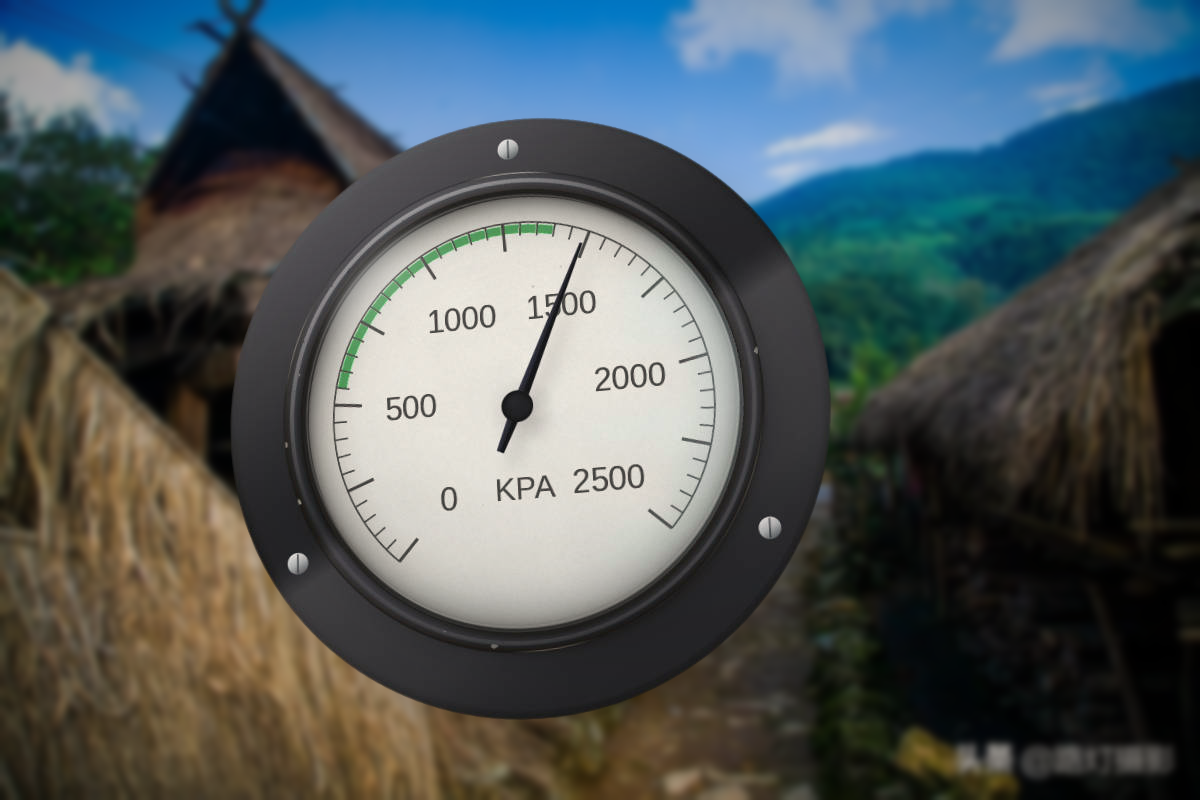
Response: 1500 kPa
